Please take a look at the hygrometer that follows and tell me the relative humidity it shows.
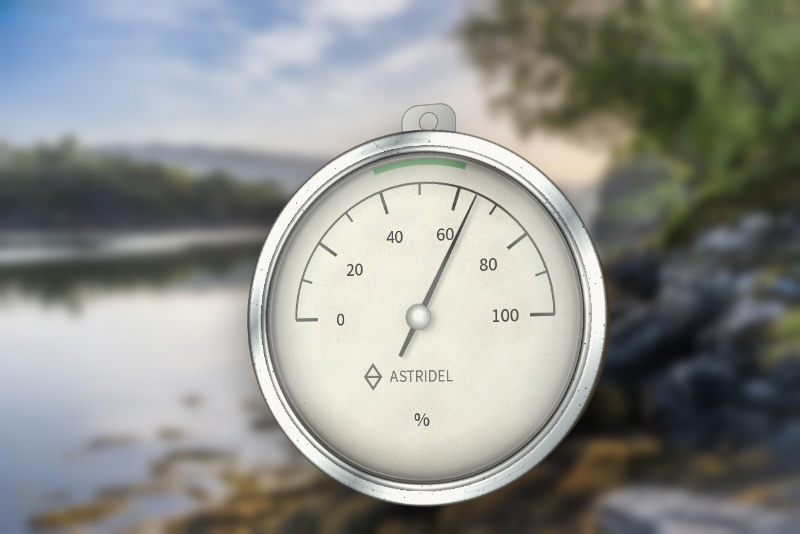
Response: 65 %
